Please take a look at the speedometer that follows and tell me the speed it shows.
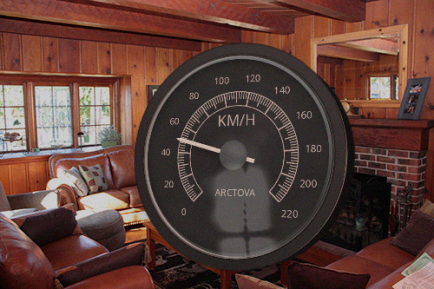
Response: 50 km/h
